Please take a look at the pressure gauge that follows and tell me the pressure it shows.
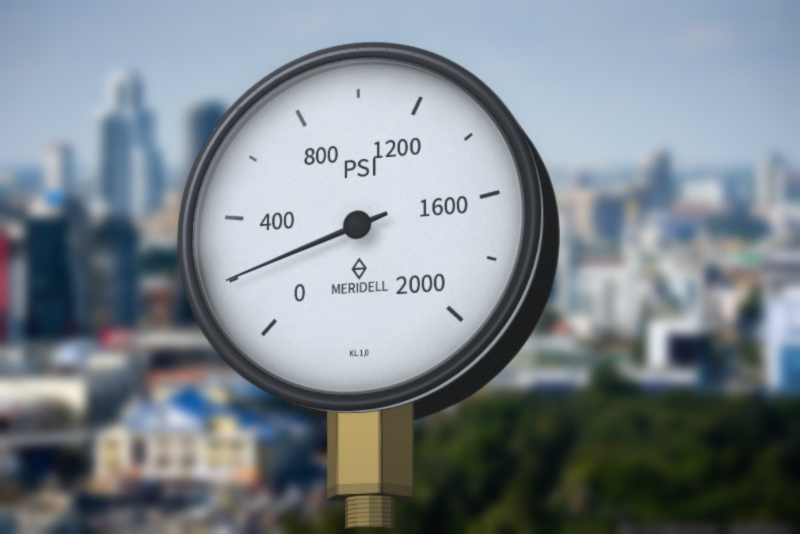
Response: 200 psi
